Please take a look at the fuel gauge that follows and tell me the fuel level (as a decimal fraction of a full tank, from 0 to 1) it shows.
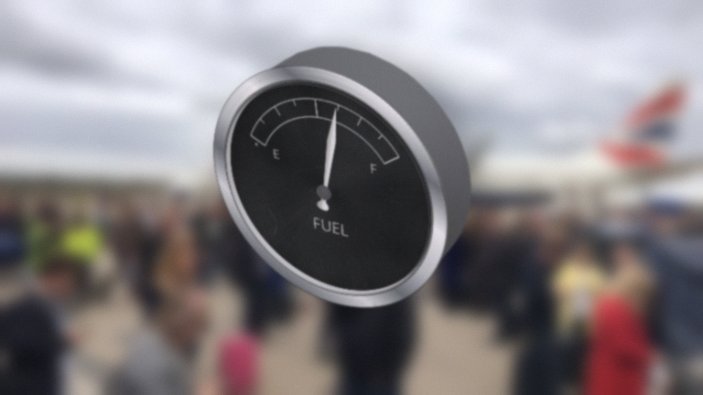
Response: 0.625
